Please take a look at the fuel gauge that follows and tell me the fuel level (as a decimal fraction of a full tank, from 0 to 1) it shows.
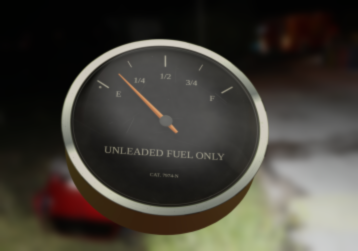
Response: 0.125
